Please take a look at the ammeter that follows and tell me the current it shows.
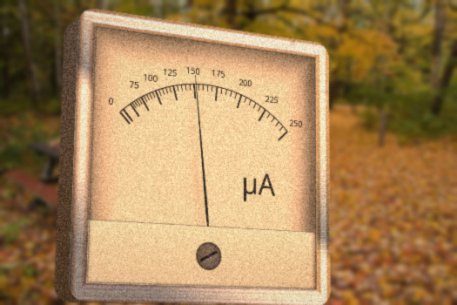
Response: 150 µA
